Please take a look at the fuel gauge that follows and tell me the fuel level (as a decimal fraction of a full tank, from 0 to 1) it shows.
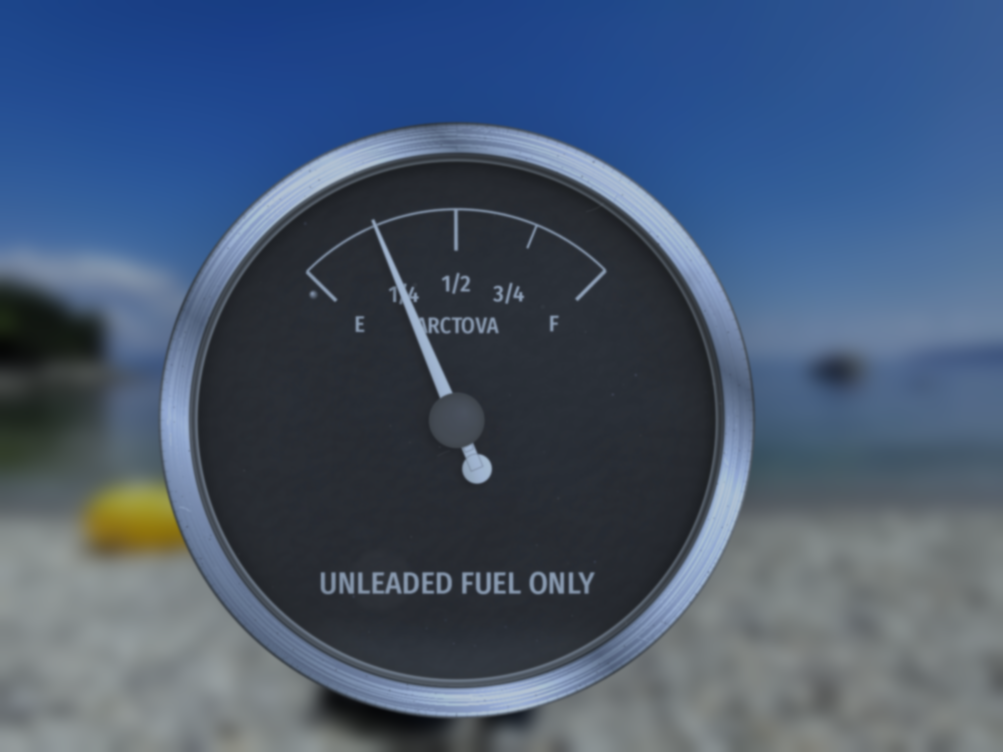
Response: 0.25
